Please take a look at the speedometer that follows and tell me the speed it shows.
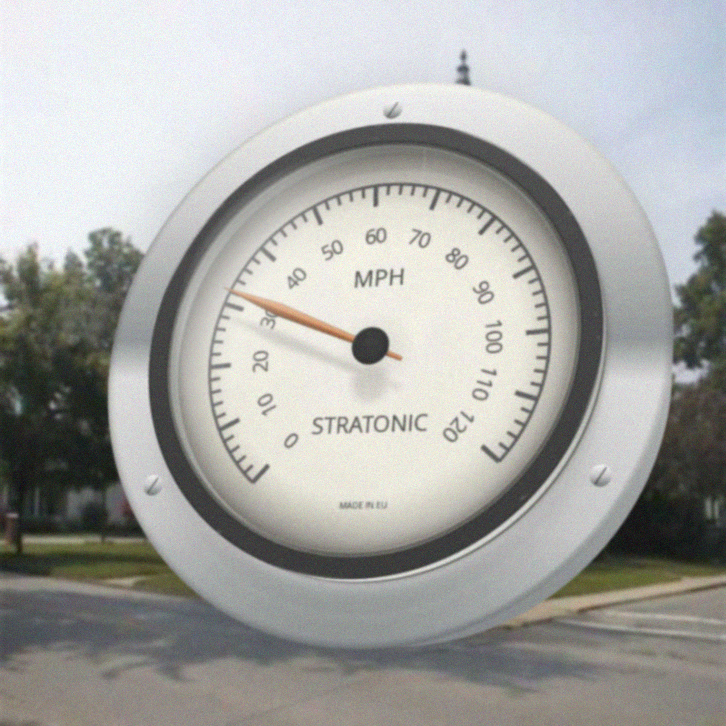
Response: 32 mph
